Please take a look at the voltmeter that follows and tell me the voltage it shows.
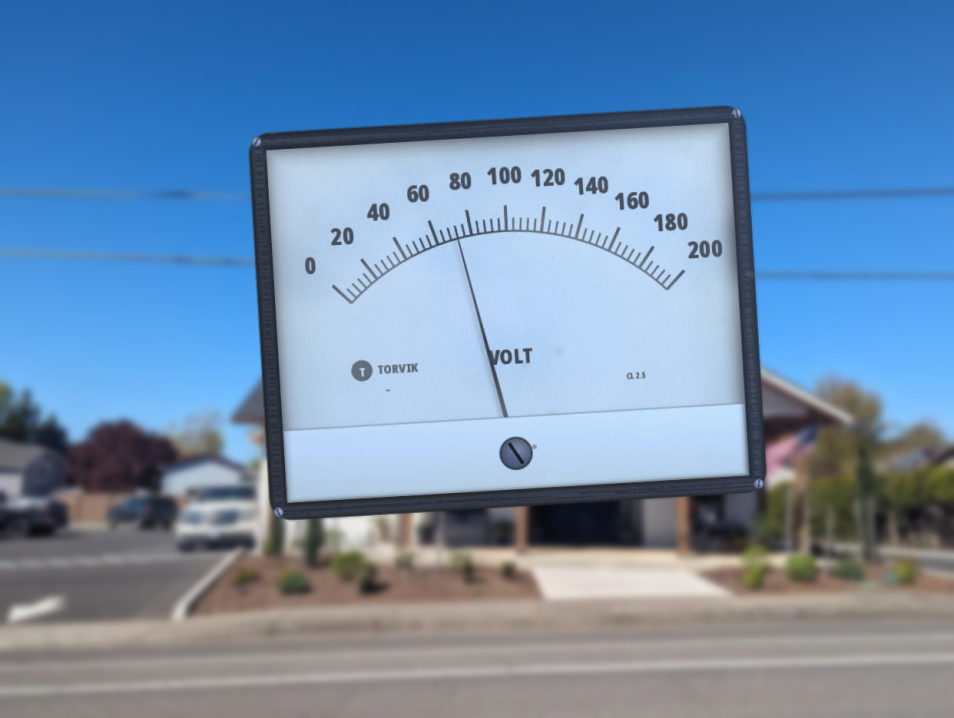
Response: 72 V
